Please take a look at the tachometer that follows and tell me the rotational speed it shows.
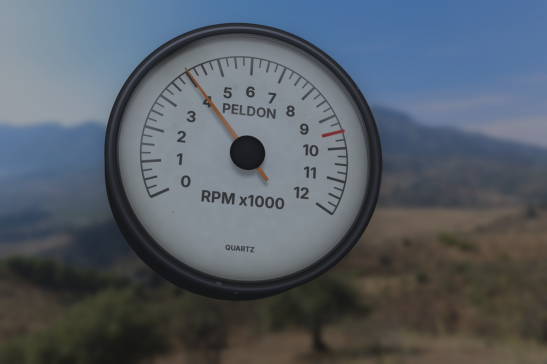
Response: 4000 rpm
